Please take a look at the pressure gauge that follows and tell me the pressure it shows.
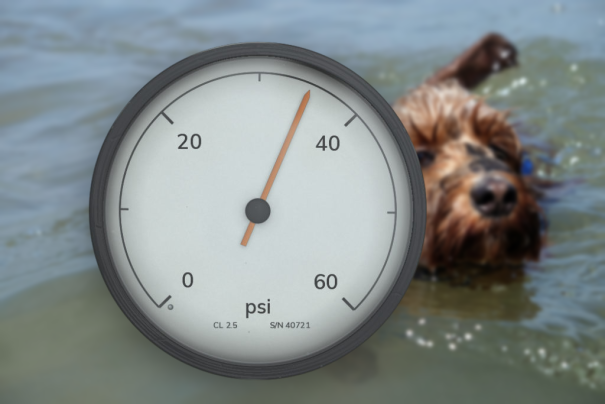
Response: 35 psi
